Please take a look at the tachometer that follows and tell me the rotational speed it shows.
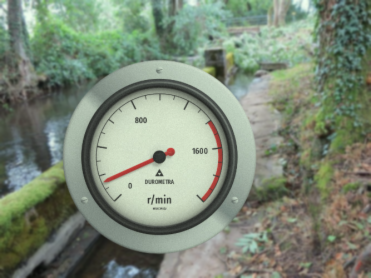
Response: 150 rpm
